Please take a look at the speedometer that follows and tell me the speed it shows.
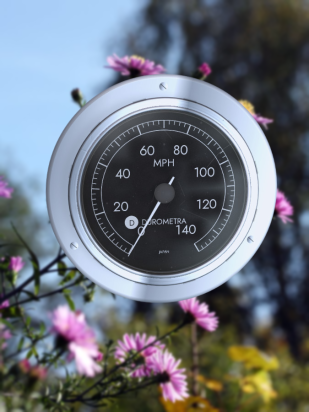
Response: 0 mph
